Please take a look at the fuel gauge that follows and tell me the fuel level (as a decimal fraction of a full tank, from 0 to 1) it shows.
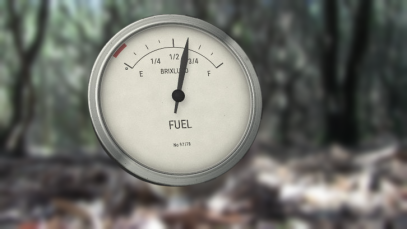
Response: 0.625
